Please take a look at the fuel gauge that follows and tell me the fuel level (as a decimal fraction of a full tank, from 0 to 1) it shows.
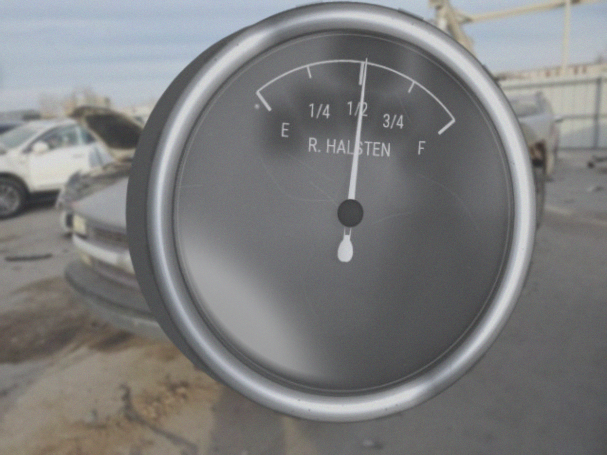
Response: 0.5
